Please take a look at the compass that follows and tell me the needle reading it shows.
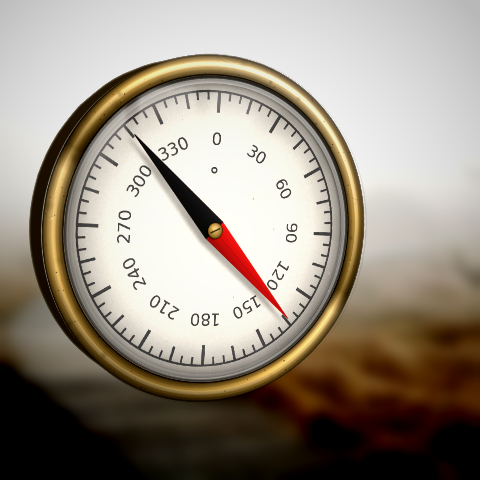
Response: 135 °
